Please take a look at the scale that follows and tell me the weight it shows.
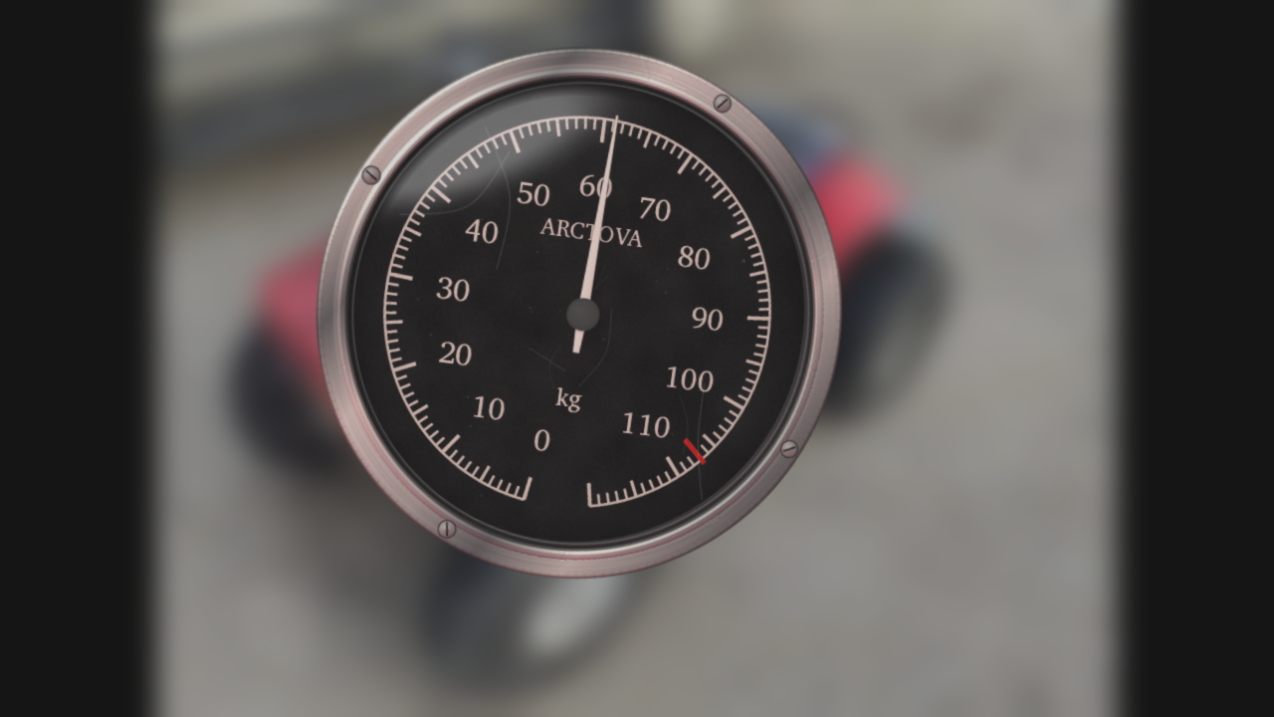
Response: 61 kg
